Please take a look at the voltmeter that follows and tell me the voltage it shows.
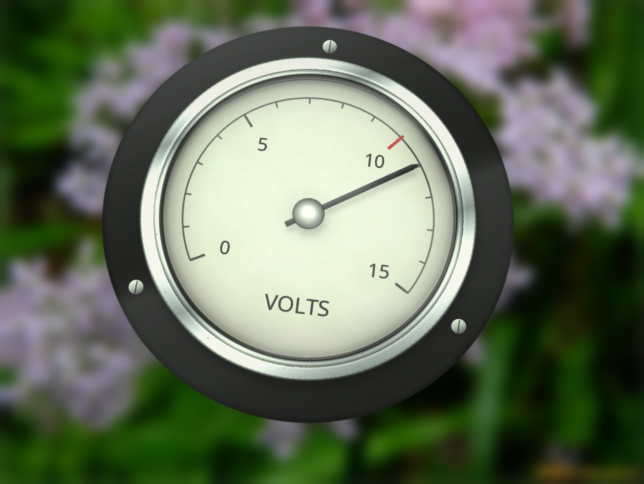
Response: 11 V
